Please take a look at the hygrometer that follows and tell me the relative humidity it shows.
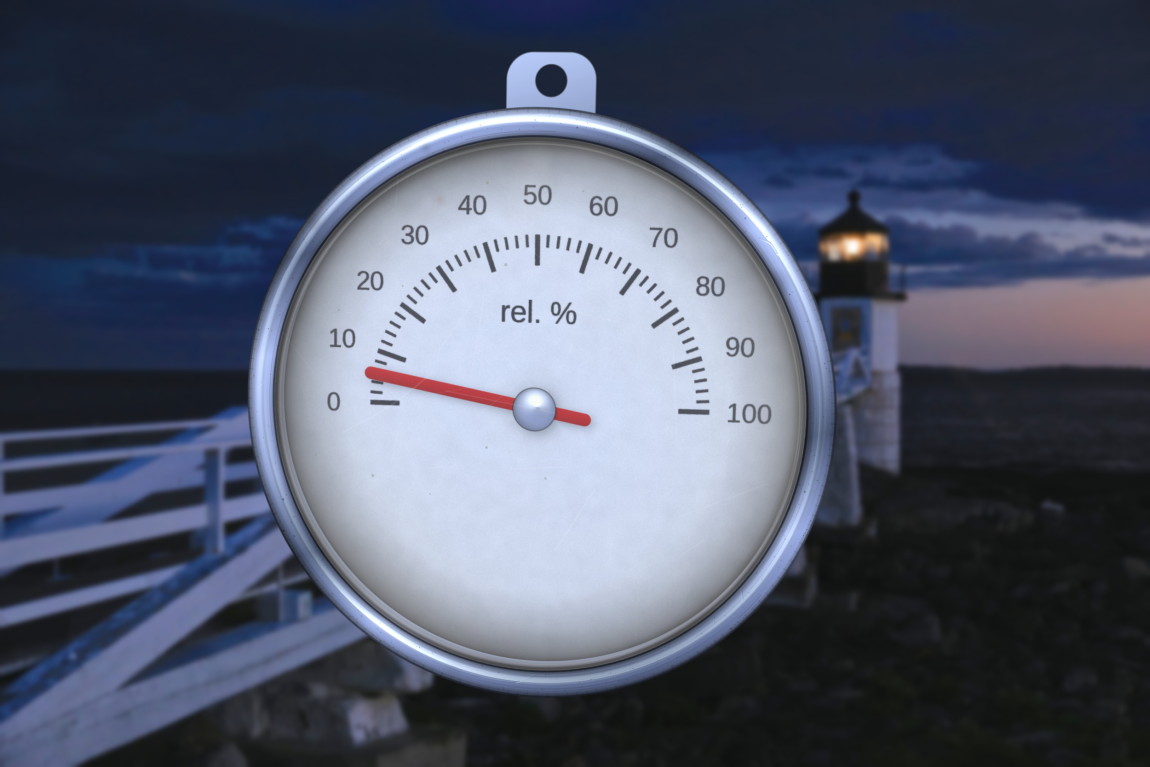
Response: 6 %
